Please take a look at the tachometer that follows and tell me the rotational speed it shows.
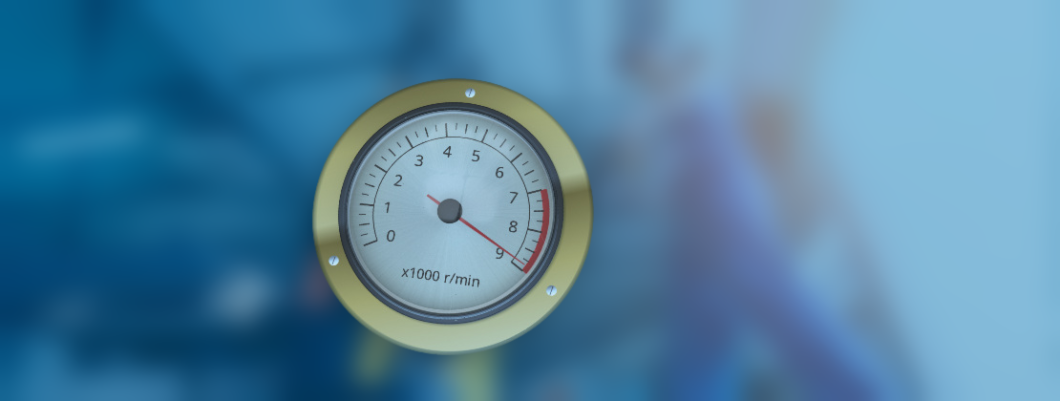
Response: 8875 rpm
